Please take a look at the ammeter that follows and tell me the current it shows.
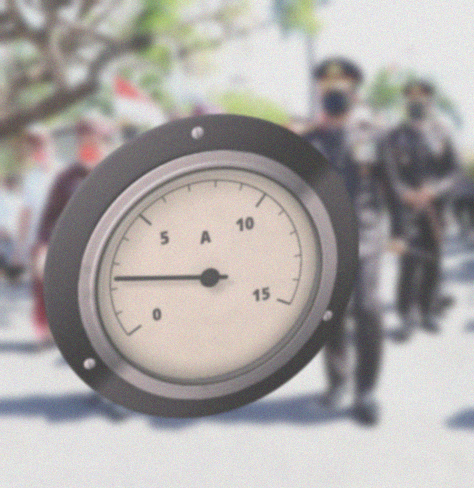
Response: 2.5 A
